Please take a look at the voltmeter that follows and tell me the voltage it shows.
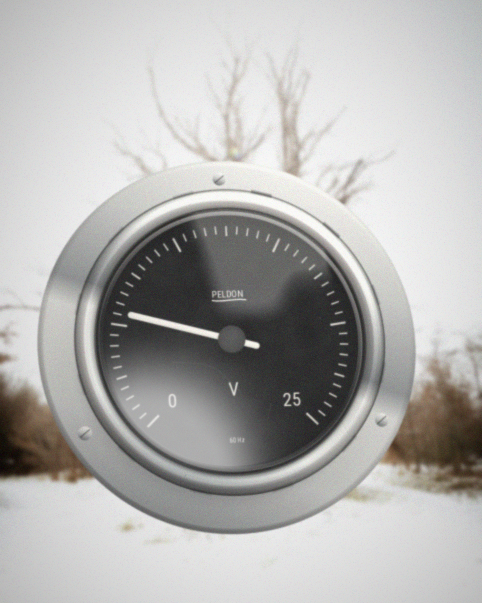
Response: 5.5 V
